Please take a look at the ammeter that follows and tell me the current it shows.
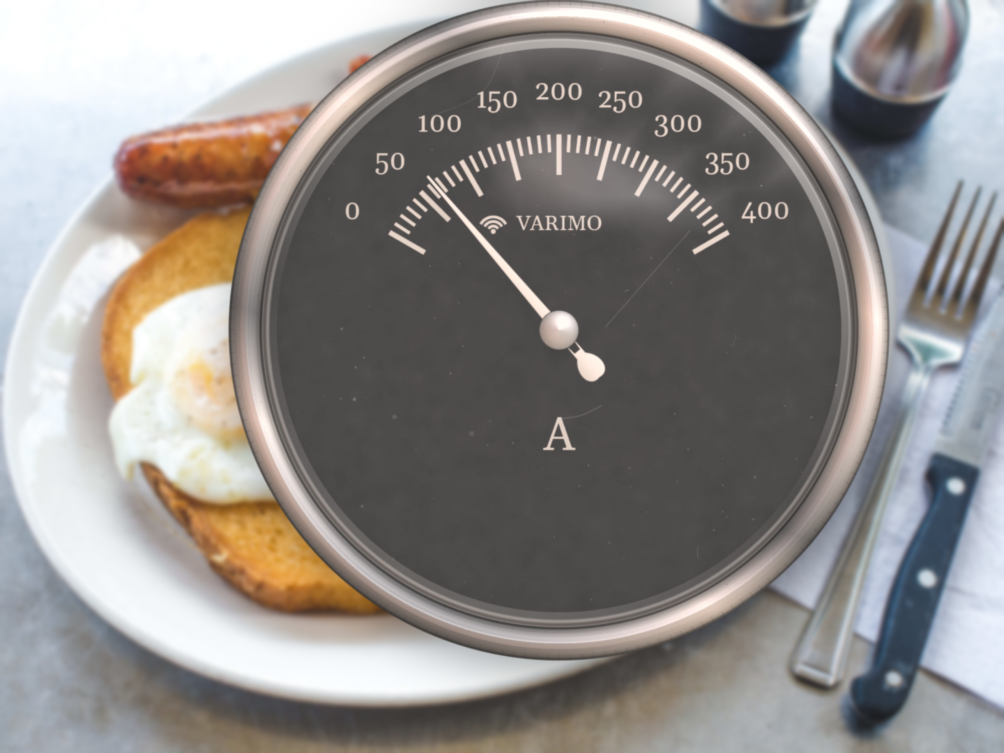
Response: 65 A
